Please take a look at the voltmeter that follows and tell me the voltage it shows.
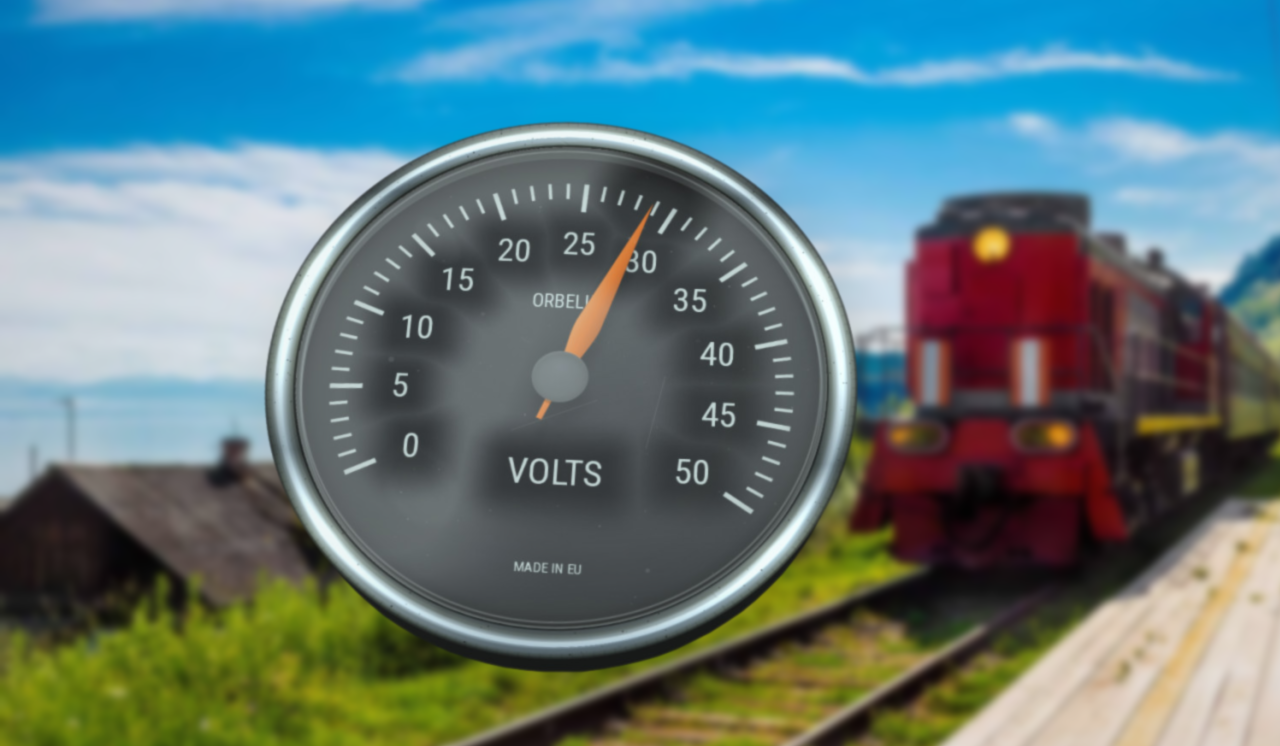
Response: 29 V
